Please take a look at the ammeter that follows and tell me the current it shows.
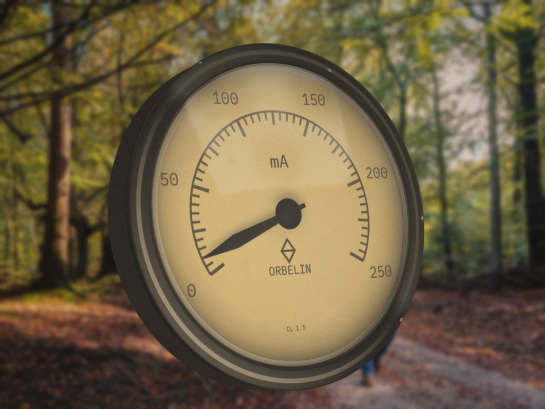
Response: 10 mA
